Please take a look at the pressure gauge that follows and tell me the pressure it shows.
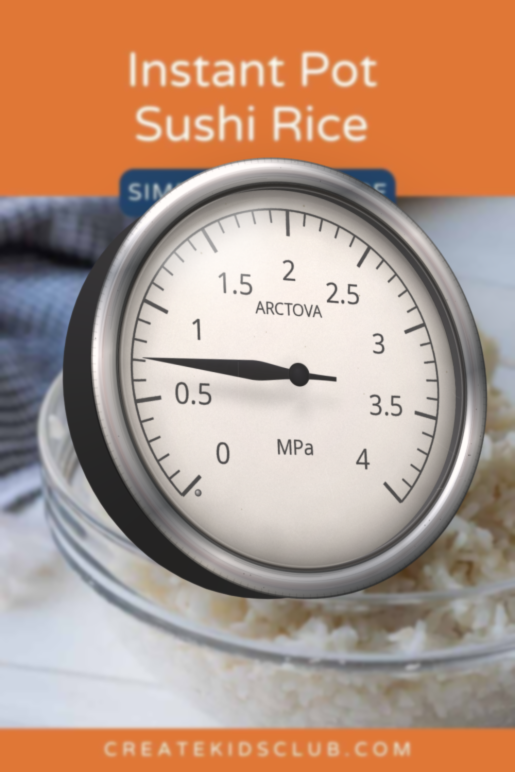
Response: 0.7 MPa
